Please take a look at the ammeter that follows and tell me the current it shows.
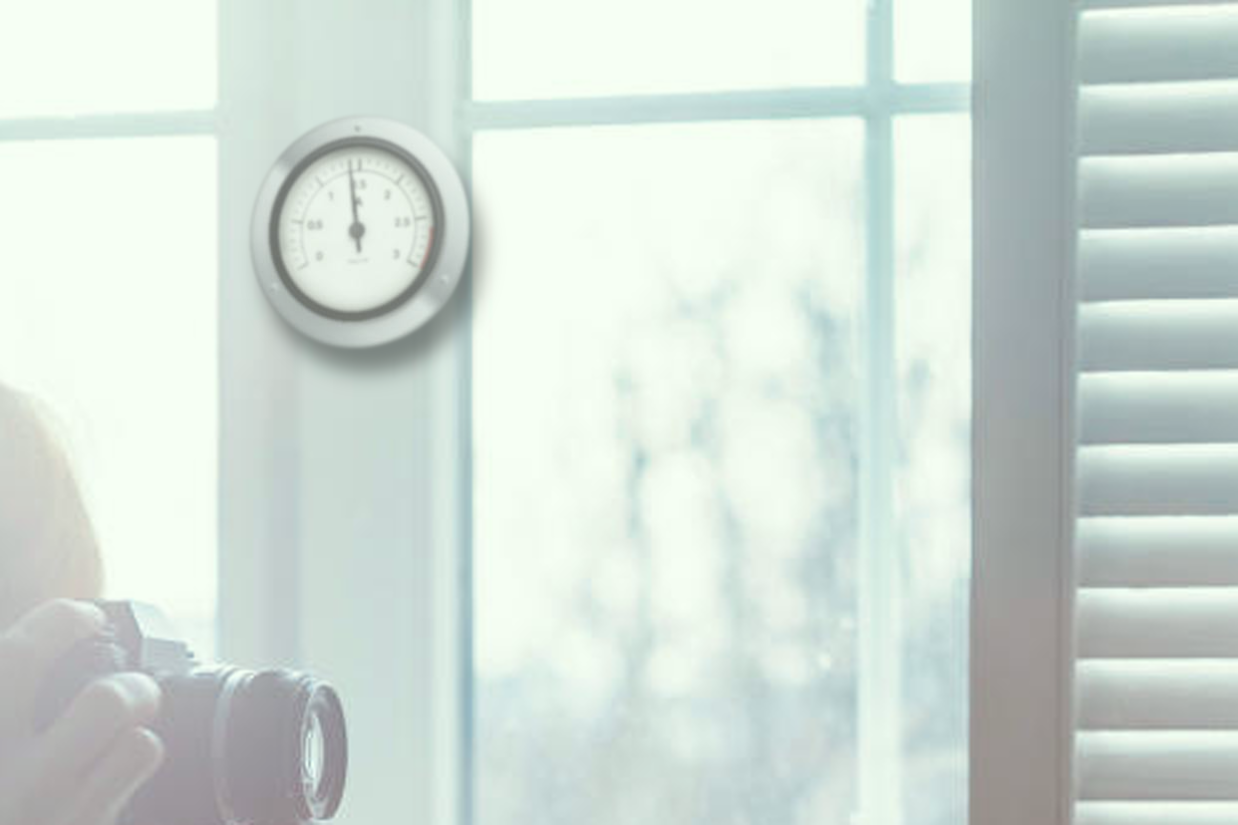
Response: 1.4 A
